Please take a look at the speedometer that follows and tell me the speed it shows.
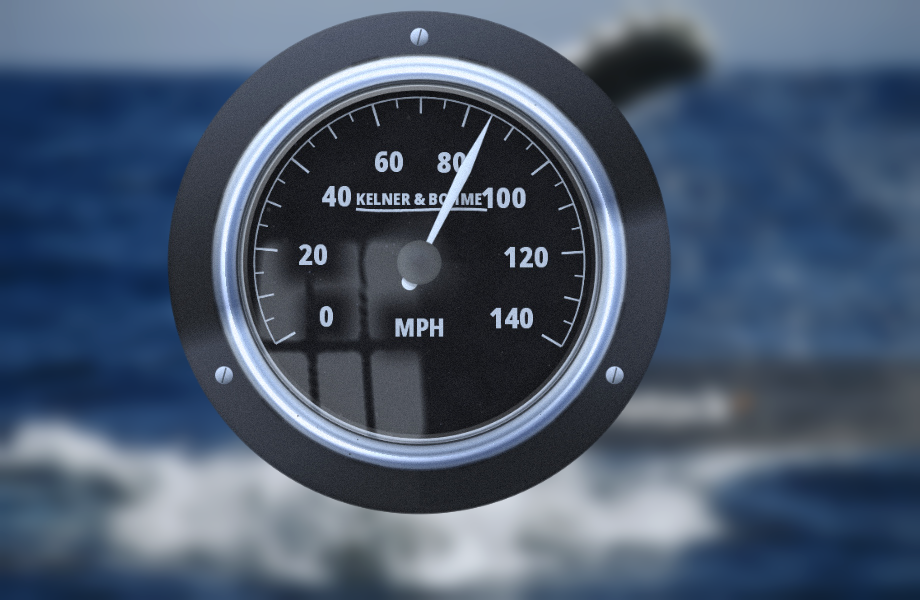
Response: 85 mph
